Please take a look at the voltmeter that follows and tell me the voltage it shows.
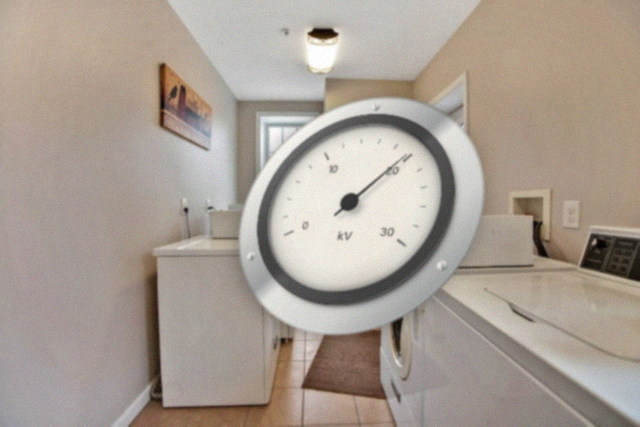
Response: 20 kV
